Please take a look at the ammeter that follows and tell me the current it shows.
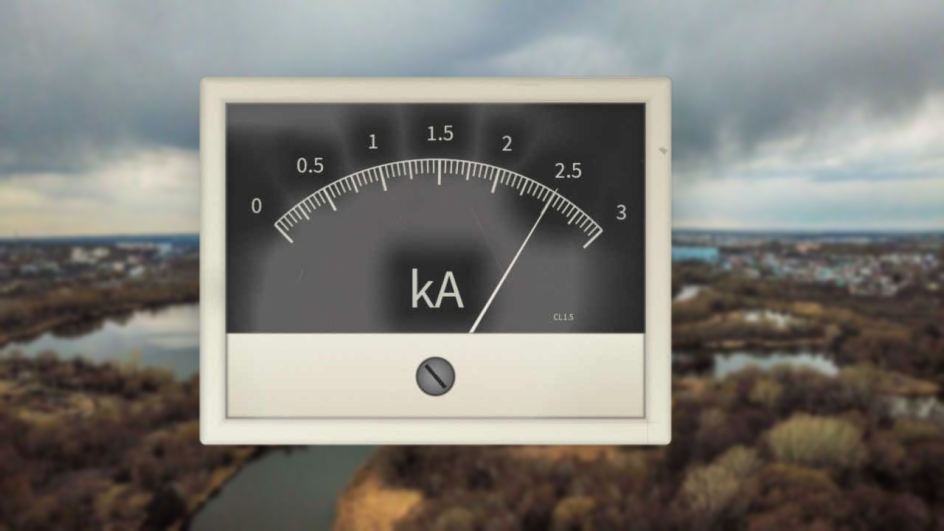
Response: 2.5 kA
